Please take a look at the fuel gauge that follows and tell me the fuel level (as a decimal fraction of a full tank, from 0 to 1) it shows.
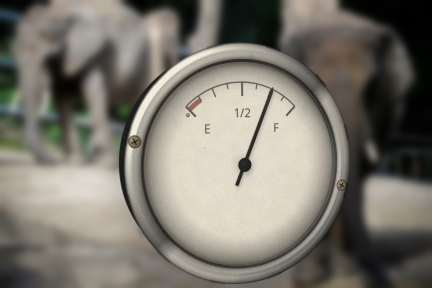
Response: 0.75
